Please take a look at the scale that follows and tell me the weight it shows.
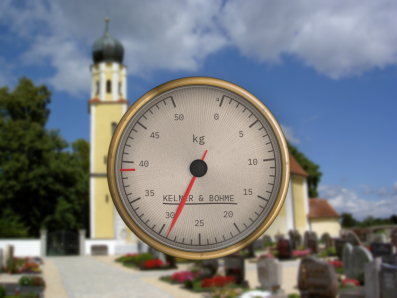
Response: 29 kg
